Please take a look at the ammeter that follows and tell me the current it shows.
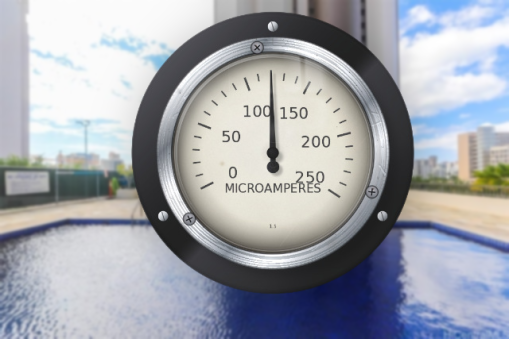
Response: 120 µA
